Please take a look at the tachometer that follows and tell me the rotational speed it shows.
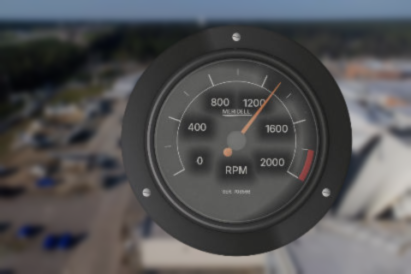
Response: 1300 rpm
